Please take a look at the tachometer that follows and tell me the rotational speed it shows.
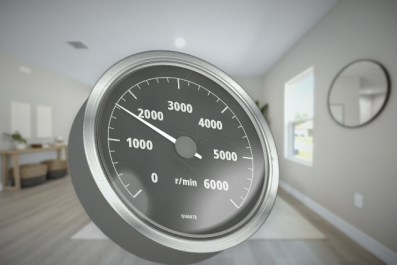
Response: 1600 rpm
